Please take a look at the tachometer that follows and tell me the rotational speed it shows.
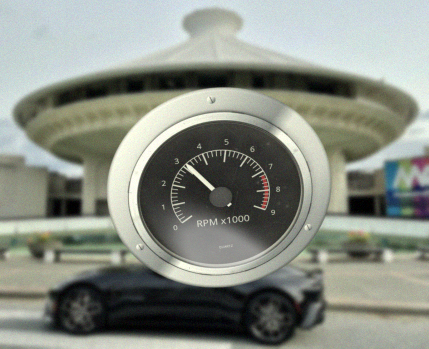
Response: 3200 rpm
